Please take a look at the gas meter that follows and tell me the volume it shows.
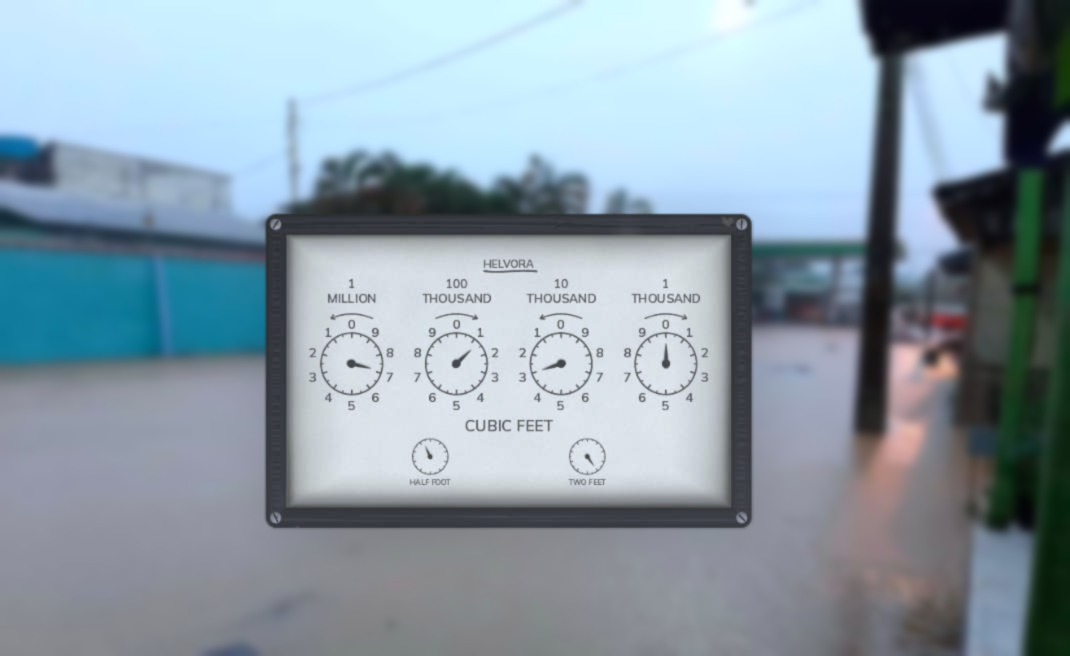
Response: 713000 ft³
